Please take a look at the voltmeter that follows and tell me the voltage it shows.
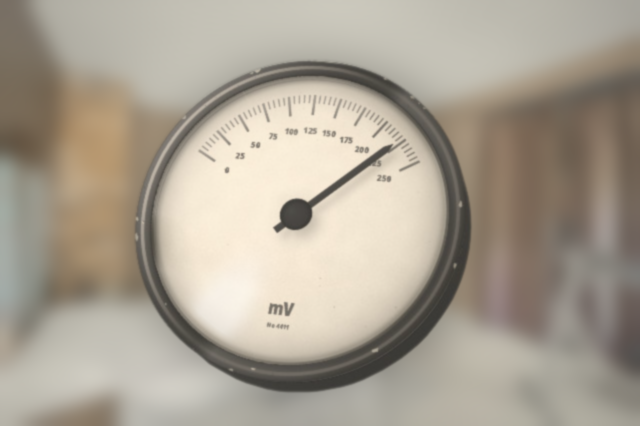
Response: 225 mV
